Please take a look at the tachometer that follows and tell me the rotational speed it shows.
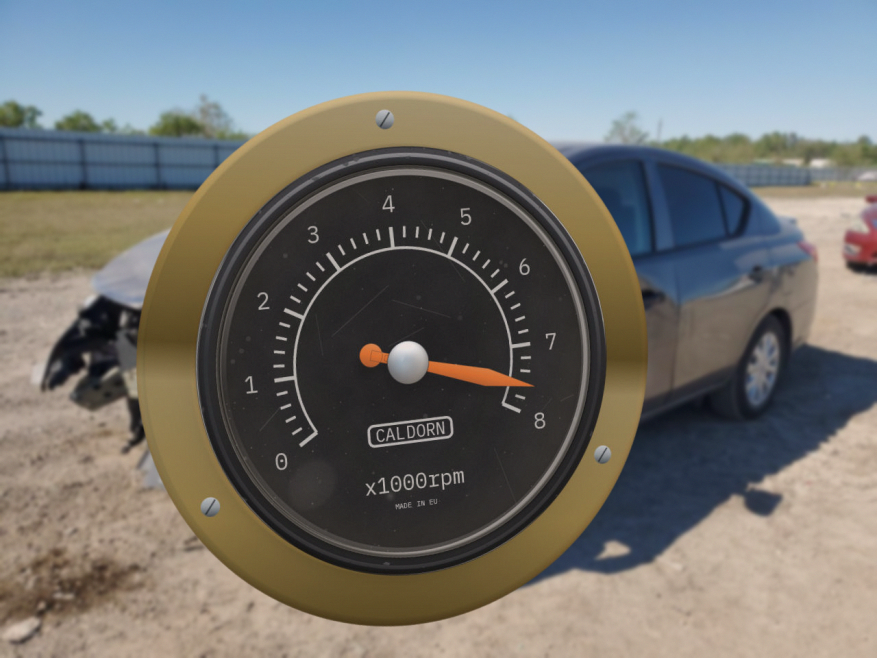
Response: 7600 rpm
